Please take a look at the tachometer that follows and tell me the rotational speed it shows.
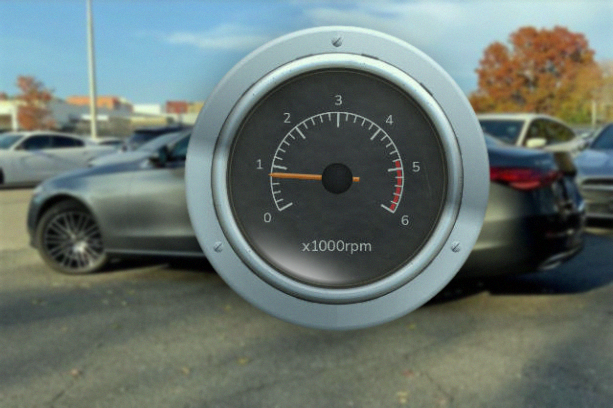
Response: 800 rpm
